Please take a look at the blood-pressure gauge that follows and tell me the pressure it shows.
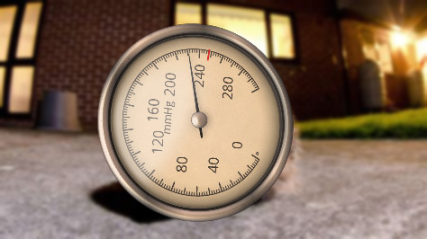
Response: 230 mmHg
